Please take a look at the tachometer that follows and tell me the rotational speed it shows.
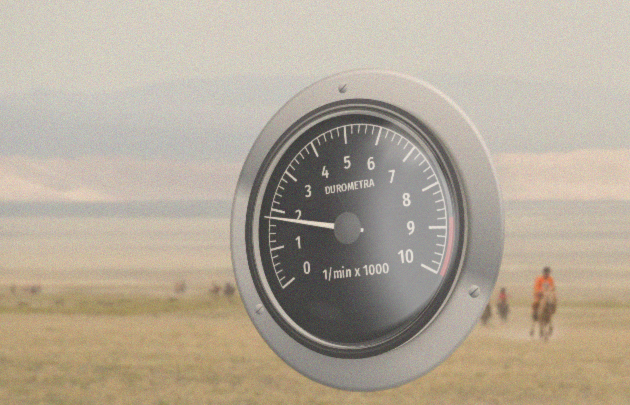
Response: 1800 rpm
